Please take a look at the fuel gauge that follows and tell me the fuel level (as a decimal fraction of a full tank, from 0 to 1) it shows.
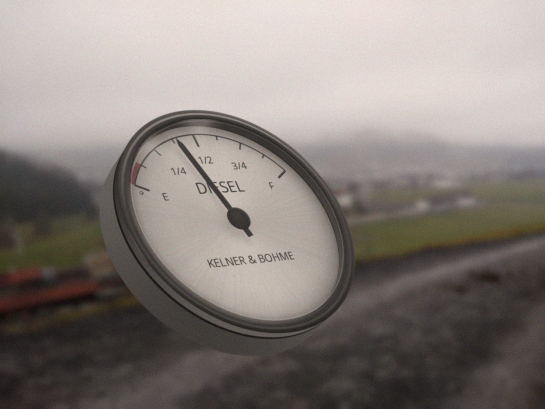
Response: 0.375
